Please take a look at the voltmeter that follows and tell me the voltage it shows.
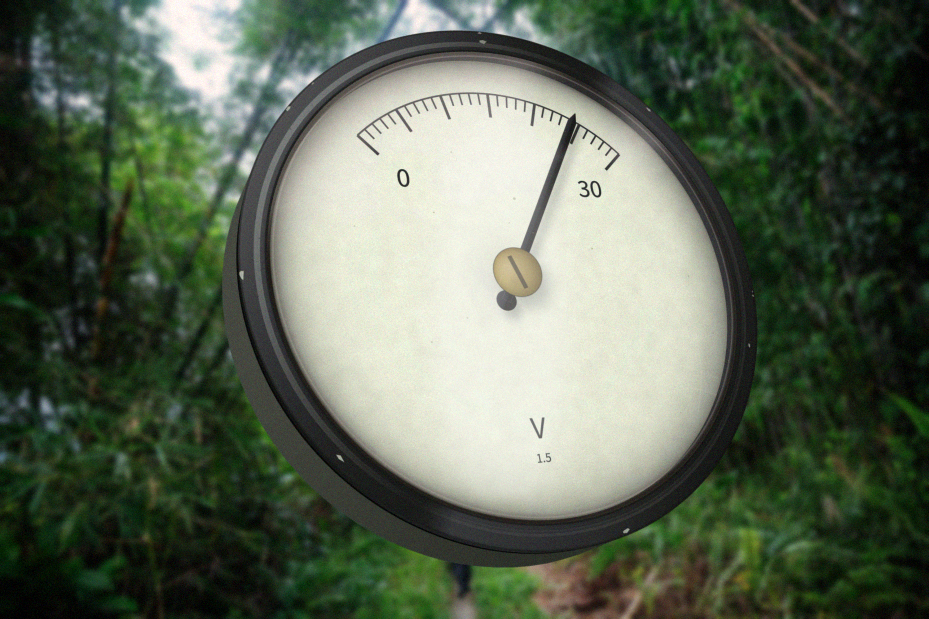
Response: 24 V
